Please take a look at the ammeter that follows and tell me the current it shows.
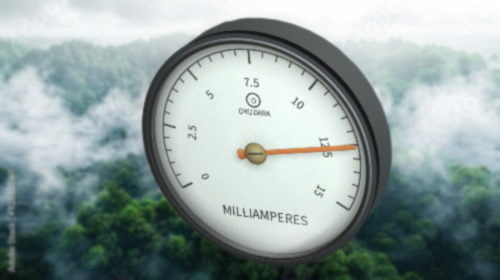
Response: 12.5 mA
